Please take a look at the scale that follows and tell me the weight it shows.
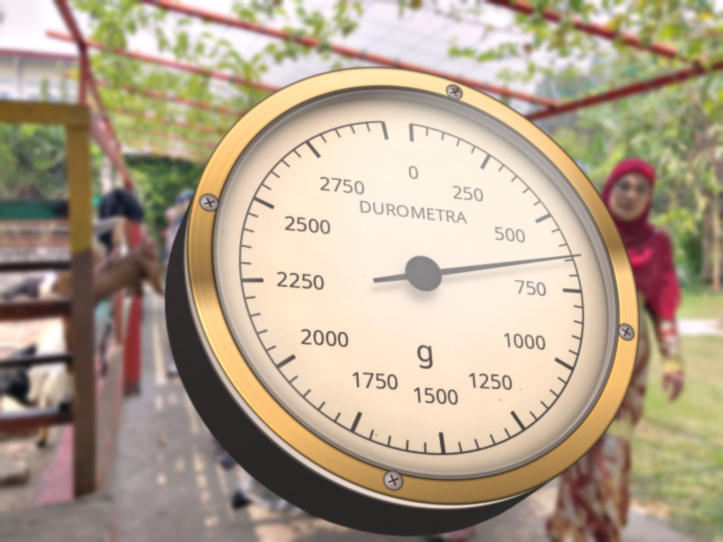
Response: 650 g
